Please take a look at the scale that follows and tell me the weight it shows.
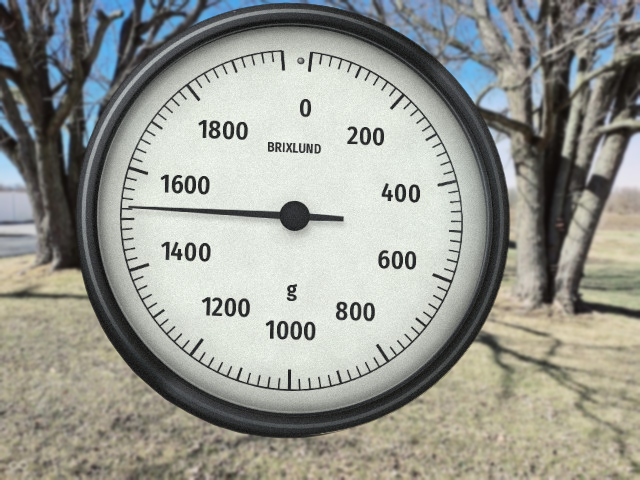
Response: 1520 g
